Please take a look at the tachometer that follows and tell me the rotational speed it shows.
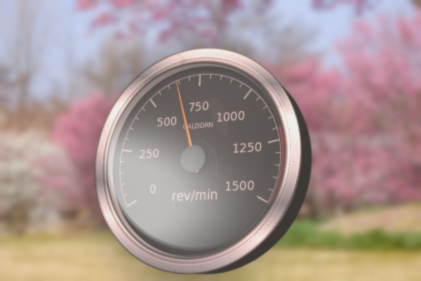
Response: 650 rpm
